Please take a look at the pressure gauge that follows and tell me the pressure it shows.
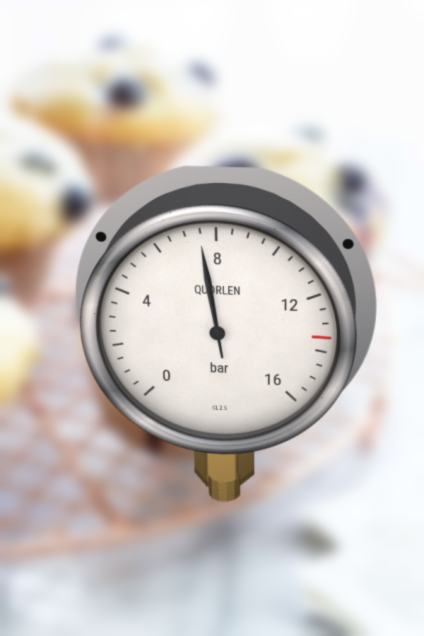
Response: 7.5 bar
